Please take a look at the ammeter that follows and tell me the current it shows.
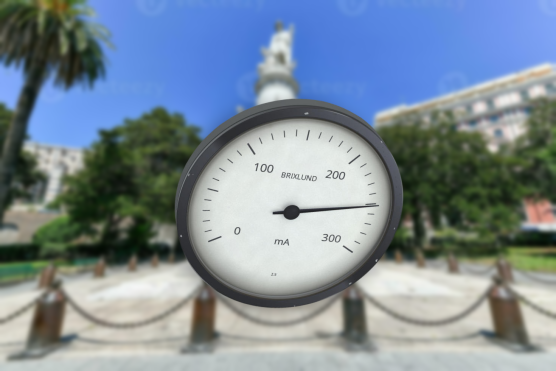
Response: 250 mA
